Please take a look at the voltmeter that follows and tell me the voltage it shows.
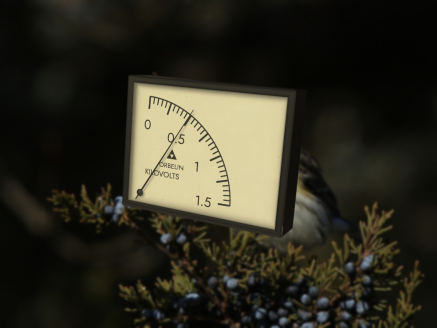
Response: 0.5 kV
